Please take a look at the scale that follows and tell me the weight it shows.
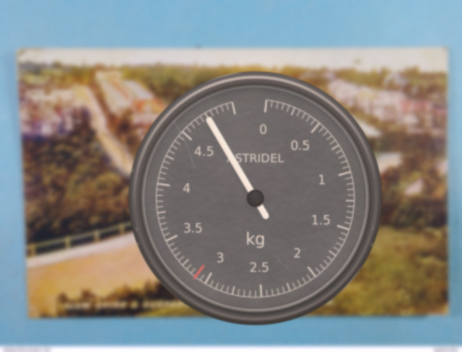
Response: 4.75 kg
